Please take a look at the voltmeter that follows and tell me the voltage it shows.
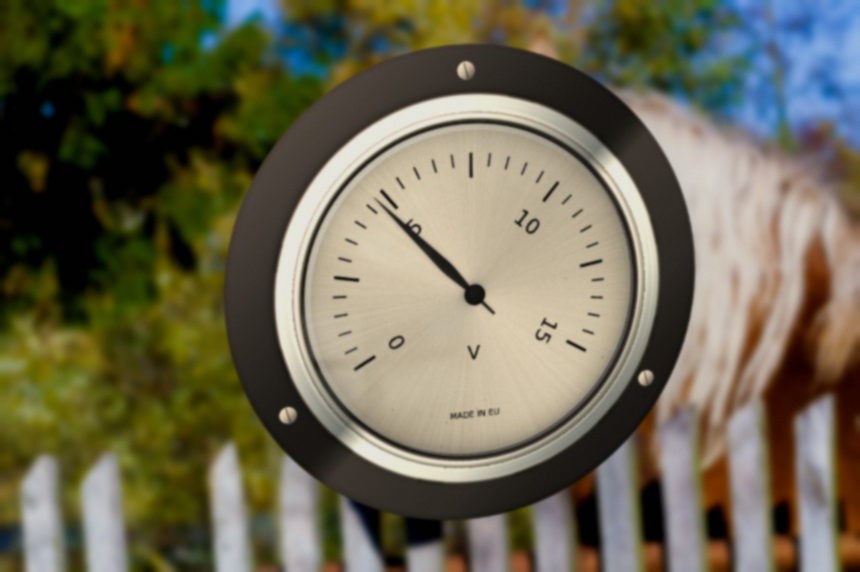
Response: 4.75 V
